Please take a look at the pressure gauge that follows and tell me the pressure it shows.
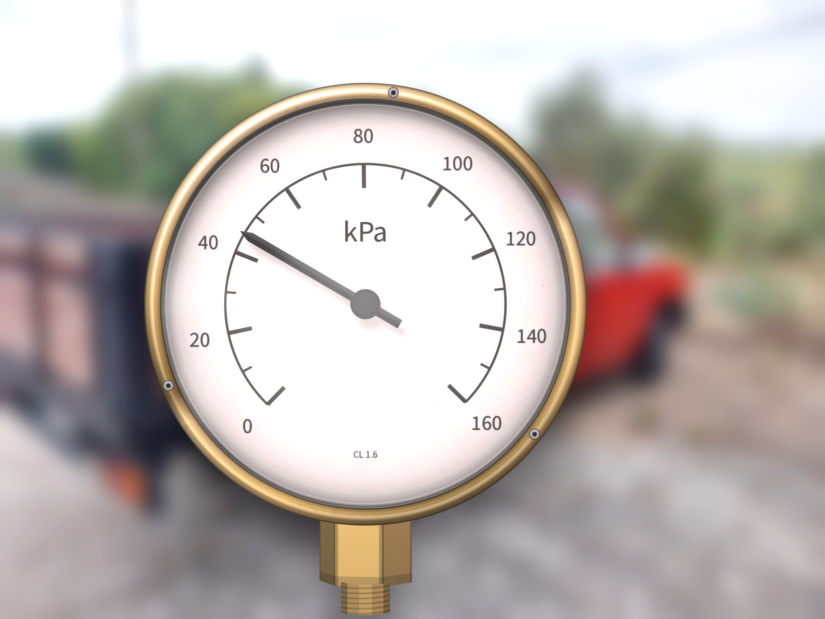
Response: 45 kPa
